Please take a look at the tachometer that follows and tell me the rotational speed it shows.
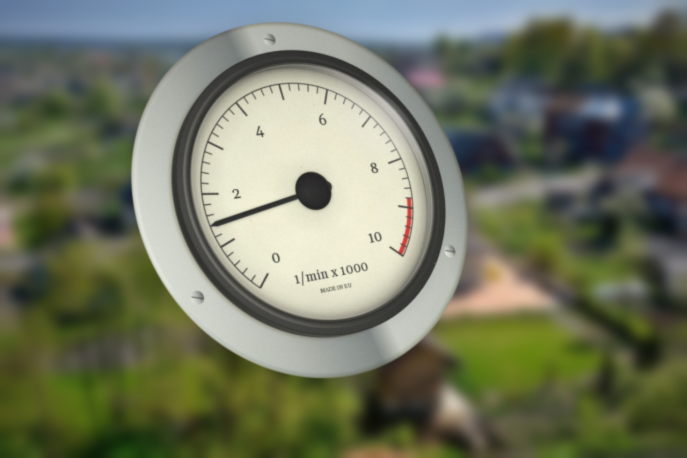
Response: 1400 rpm
